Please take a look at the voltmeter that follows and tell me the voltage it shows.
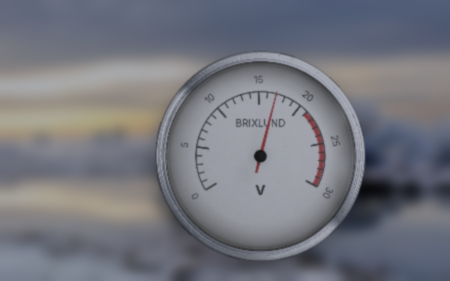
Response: 17 V
